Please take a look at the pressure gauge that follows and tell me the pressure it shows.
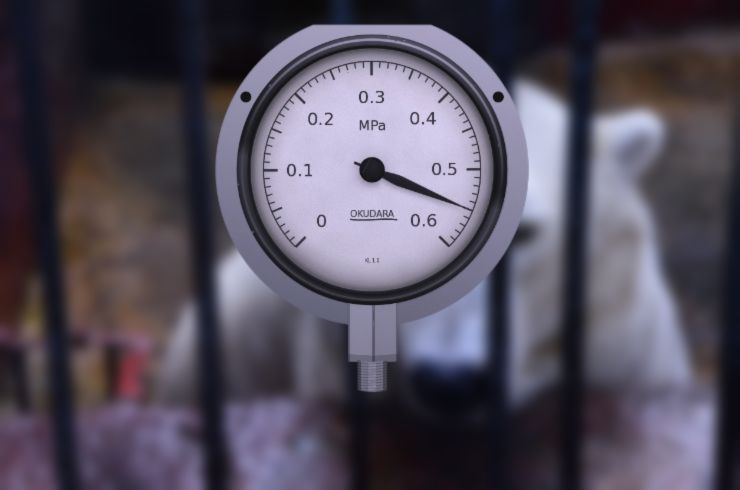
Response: 0.55 MPa
